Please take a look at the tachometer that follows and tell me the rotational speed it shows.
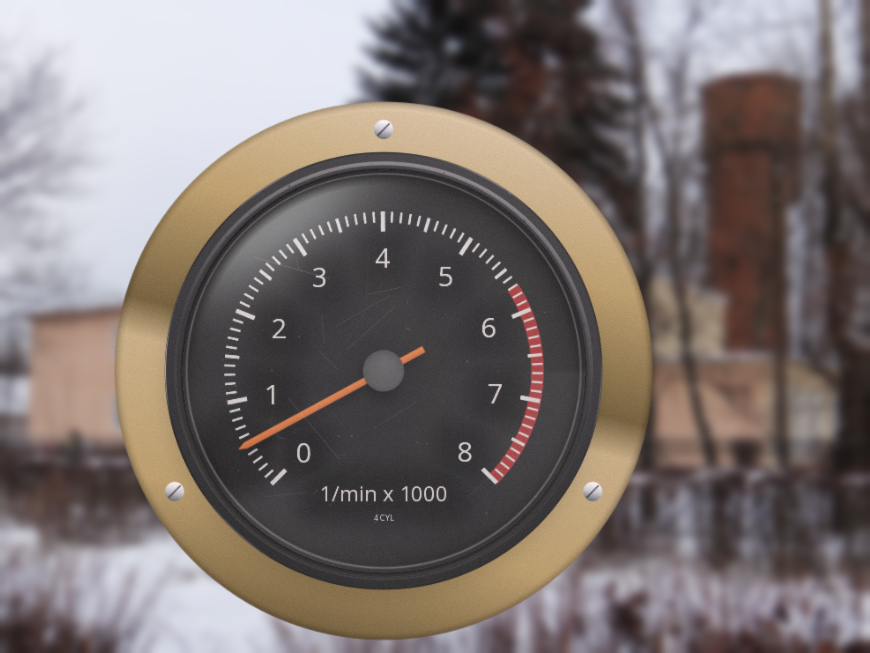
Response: 500 rpm
